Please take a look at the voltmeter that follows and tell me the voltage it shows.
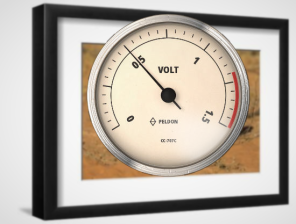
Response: 0.5 V
